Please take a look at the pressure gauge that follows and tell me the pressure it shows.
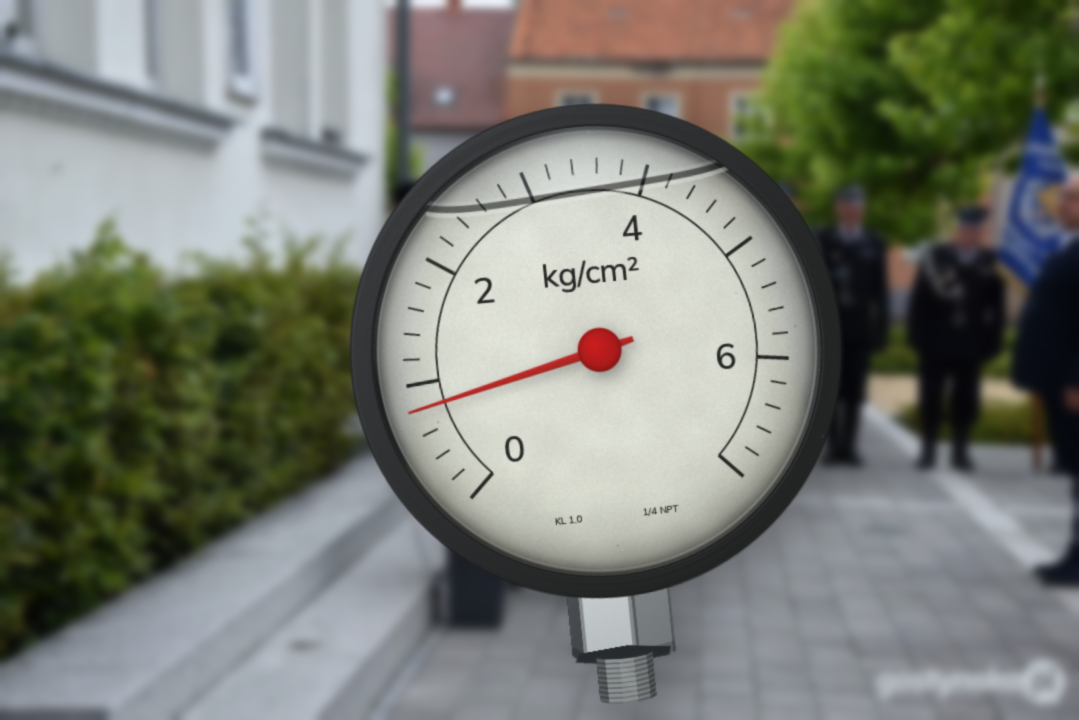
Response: 0.8 kg/cm²
